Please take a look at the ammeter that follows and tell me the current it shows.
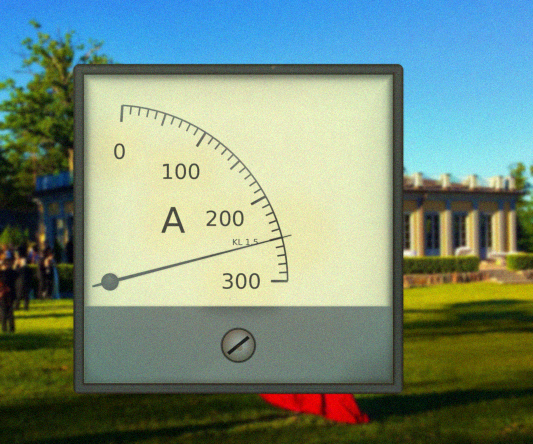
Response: 250 A
